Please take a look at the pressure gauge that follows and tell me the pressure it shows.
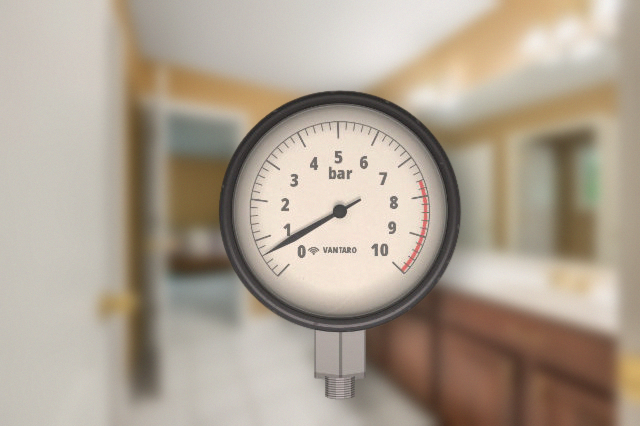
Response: 0.6 bar
